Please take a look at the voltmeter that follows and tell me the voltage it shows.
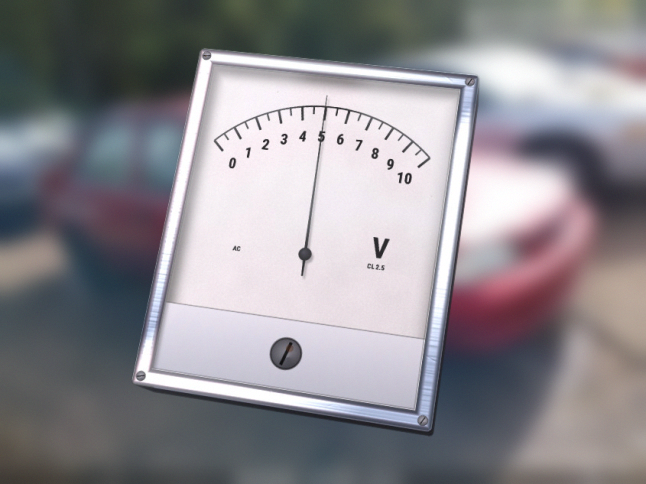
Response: 5 V
